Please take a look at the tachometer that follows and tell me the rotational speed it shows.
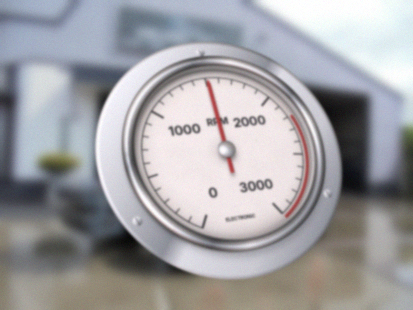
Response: 1500 rpm
